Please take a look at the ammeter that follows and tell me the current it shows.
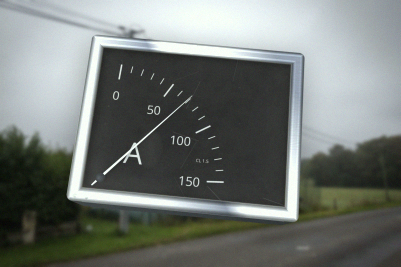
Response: 70 A
